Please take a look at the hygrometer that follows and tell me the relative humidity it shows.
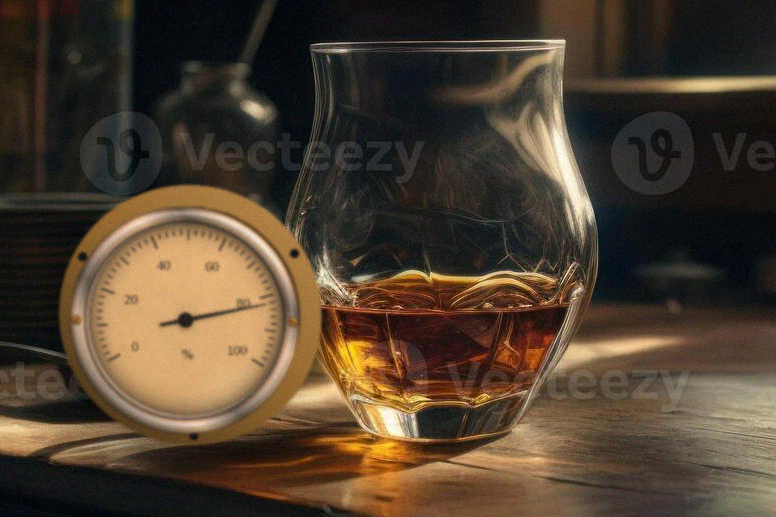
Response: 82 %
